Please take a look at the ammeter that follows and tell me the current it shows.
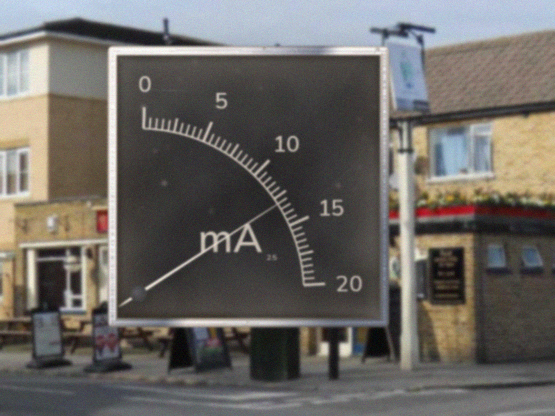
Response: 13 mA
